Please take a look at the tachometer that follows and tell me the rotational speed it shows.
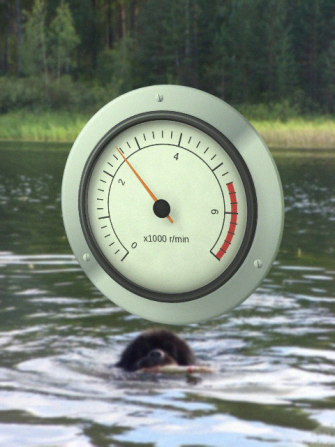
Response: 2600 rpm
